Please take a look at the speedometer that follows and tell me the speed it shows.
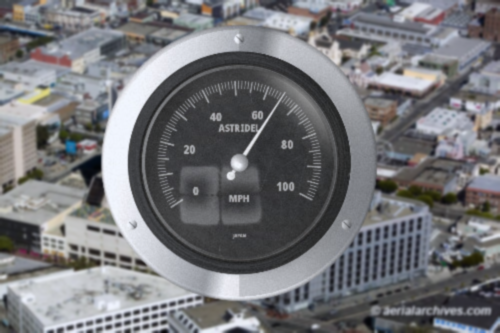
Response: 65 mph
